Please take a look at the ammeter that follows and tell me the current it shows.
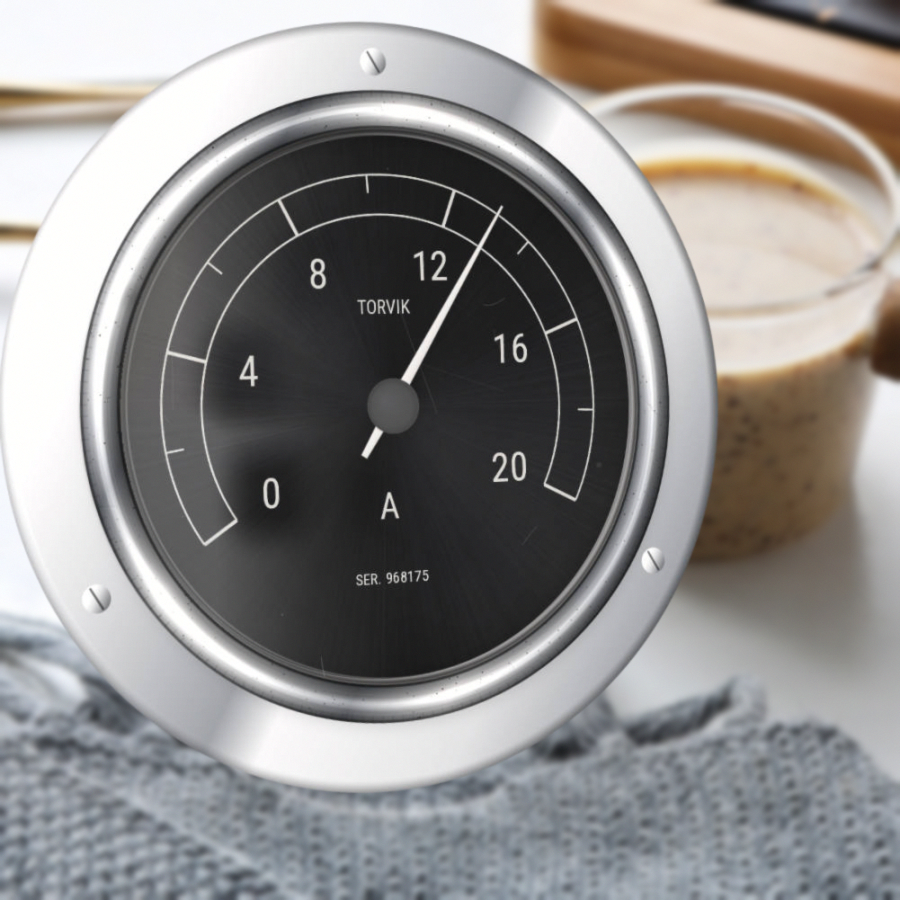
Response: 13 A
